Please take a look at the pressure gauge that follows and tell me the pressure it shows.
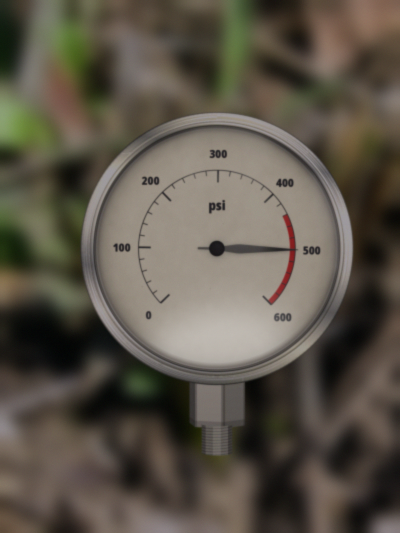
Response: 500 psi
